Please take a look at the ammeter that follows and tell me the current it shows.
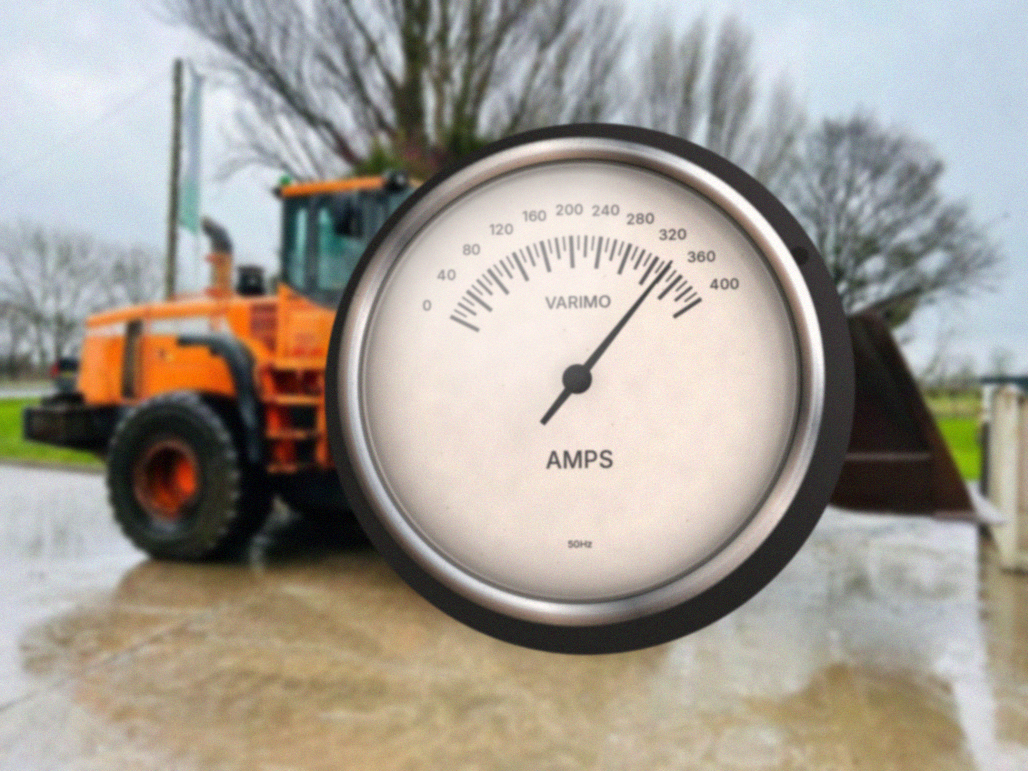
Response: 340 A
